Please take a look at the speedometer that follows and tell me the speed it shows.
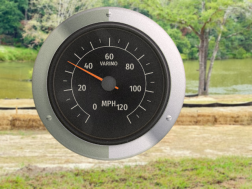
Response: 35 mph
